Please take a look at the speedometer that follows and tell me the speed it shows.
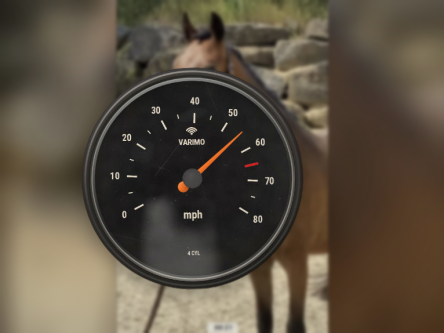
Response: 55 mph
